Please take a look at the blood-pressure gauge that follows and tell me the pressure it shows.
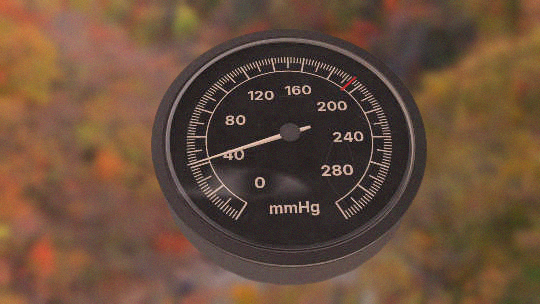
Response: 40 mmHg
